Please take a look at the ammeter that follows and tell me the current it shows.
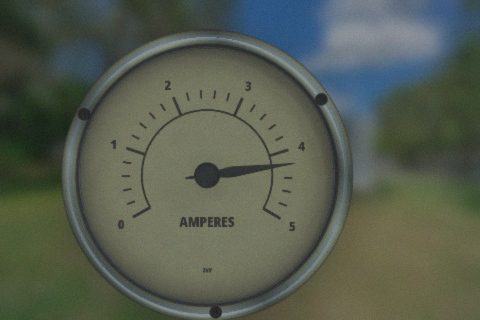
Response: 4.2 A
